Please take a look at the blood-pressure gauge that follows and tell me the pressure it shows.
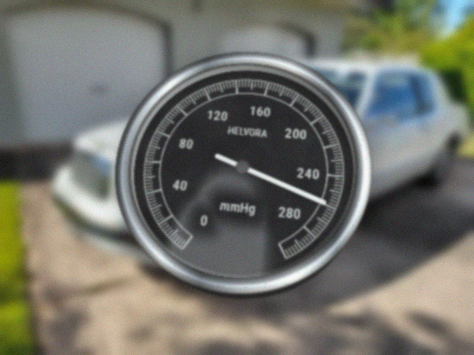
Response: 260 mmHg
